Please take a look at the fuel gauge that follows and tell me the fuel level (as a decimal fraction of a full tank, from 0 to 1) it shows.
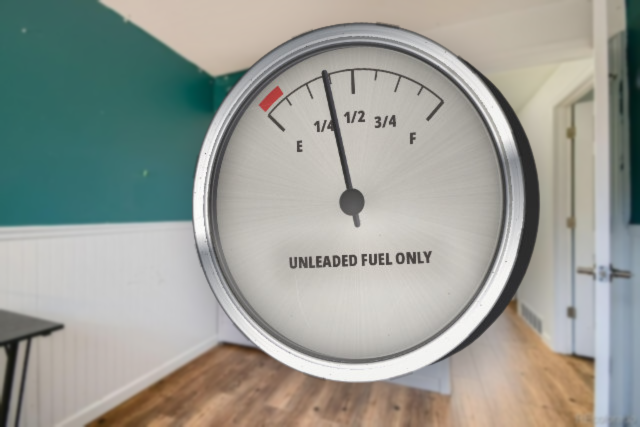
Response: 0.375
